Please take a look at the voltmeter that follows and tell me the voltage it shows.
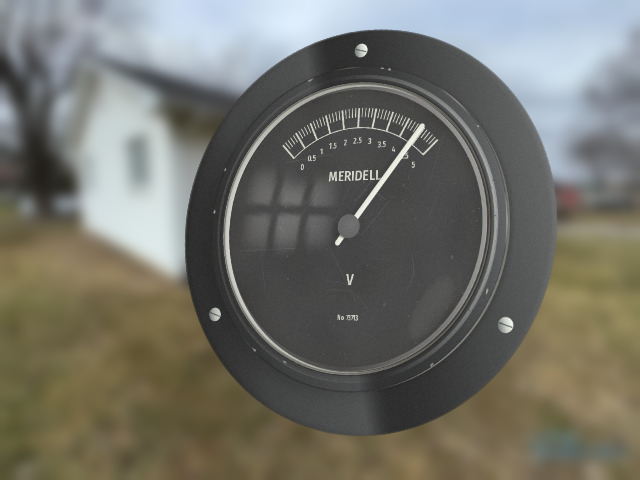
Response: 4.5 V
